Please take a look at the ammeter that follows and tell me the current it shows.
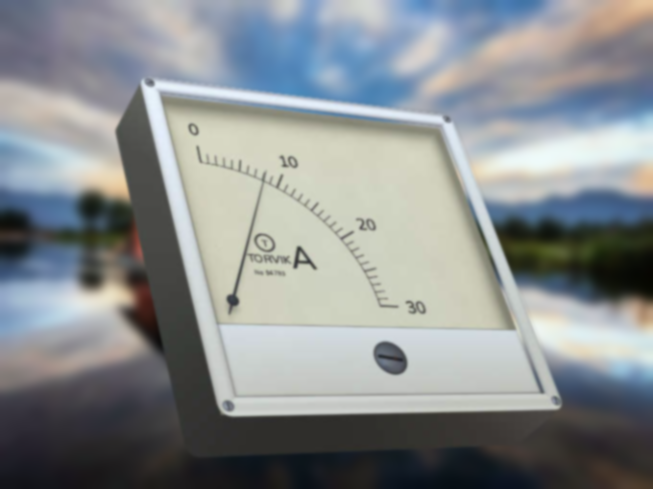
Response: 8 A
